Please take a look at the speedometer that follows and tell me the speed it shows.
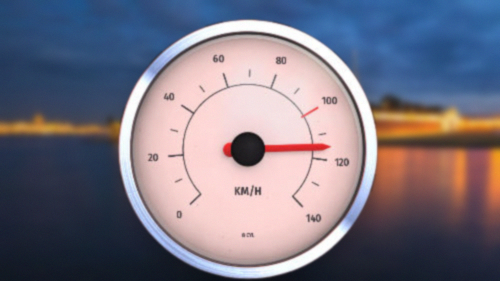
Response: 115 km/h
